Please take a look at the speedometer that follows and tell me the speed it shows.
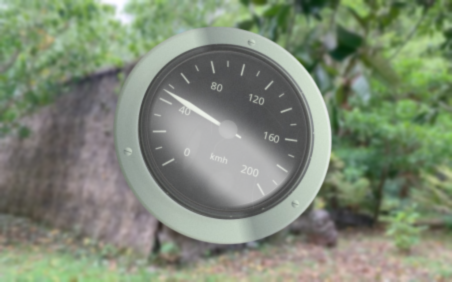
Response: 45 km/h
